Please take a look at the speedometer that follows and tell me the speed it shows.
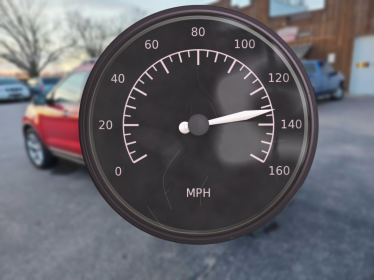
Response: 132.5 mph
